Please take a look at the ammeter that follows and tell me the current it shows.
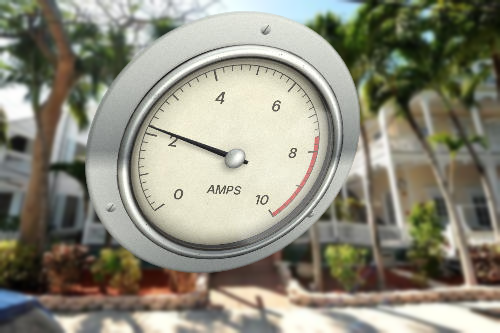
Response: 2.2 A
